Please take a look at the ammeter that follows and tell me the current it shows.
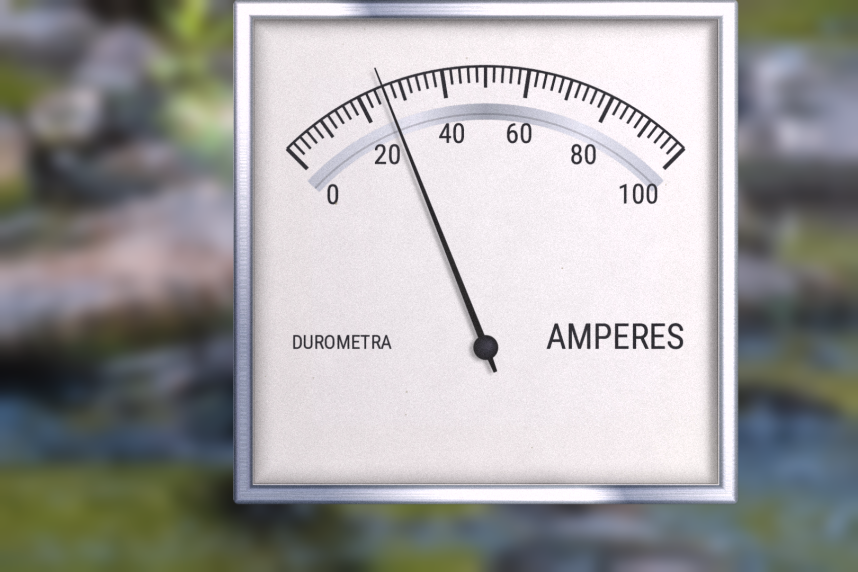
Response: 26 A
